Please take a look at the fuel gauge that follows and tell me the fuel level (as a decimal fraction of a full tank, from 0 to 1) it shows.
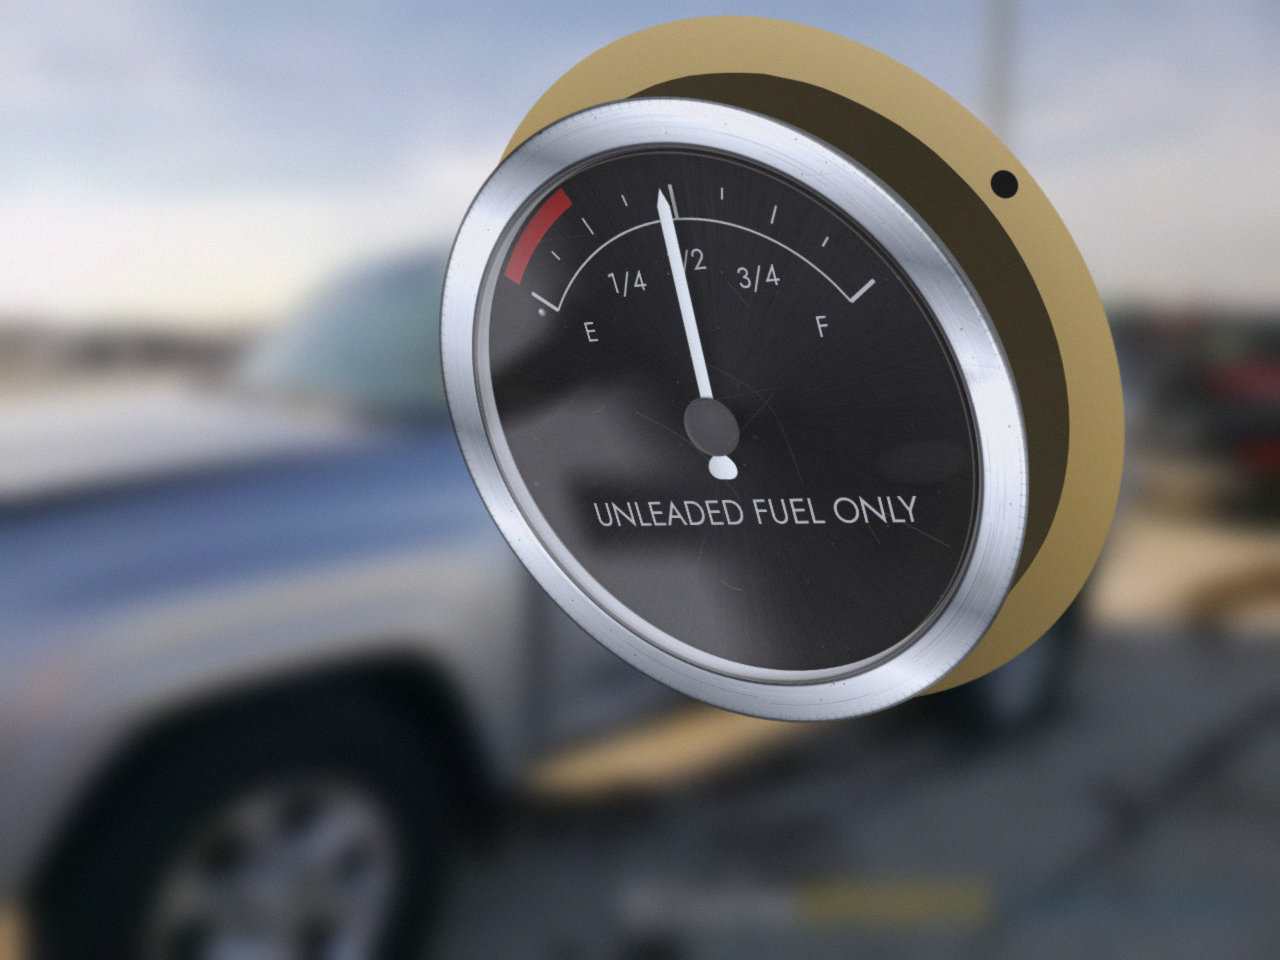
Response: 0.5
